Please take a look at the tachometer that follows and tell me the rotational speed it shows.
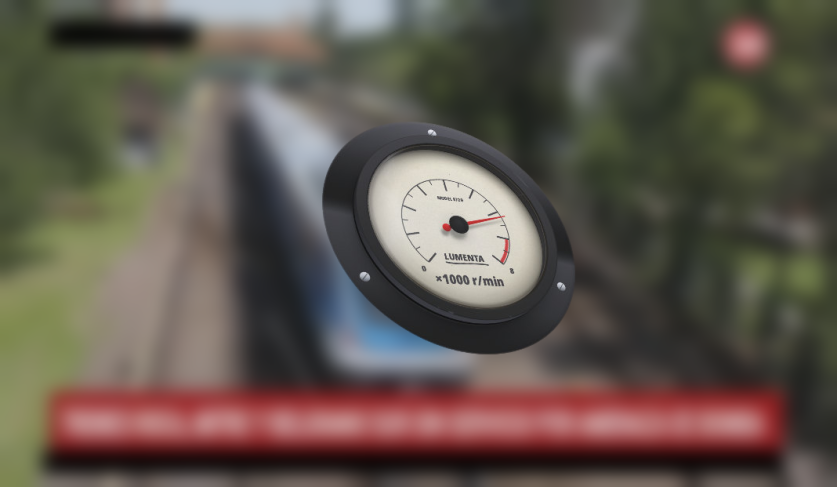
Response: 6250 rpm
